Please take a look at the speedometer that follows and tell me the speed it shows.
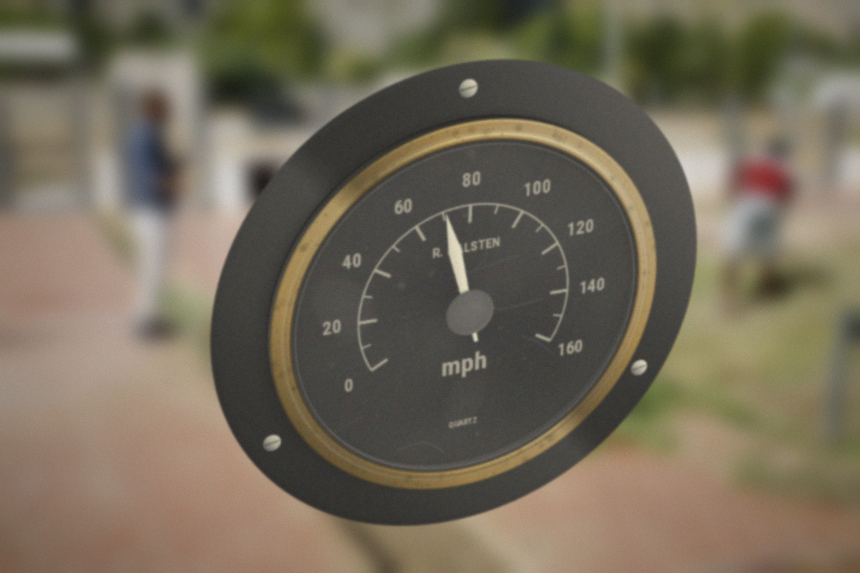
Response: 70 mph
